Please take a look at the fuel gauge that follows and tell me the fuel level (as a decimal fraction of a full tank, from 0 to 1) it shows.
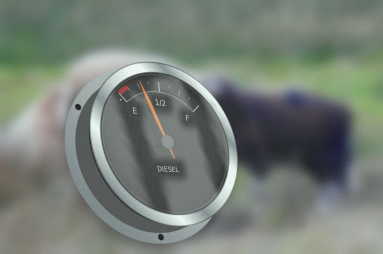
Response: 0.25
